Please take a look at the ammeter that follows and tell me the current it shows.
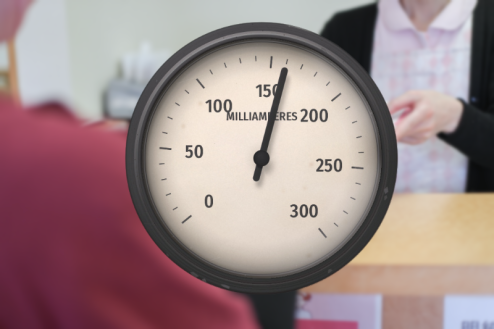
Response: 160 mA
